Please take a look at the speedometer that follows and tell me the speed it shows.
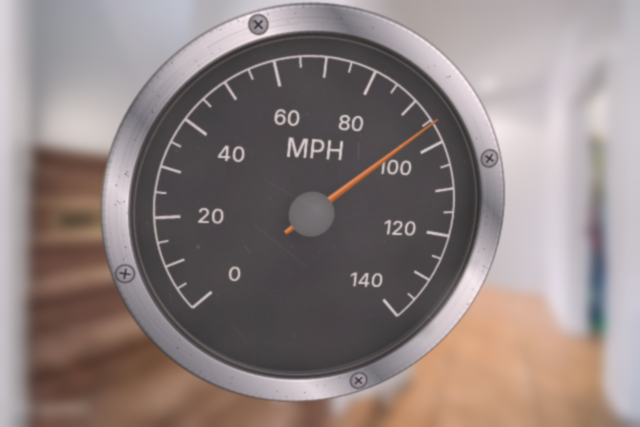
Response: 95 mph
